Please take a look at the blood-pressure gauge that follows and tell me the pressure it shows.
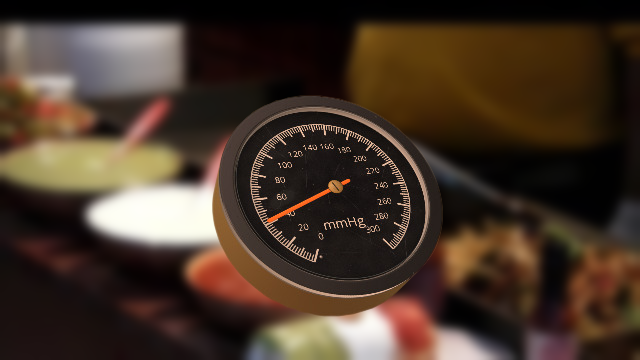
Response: 40 mmHg
